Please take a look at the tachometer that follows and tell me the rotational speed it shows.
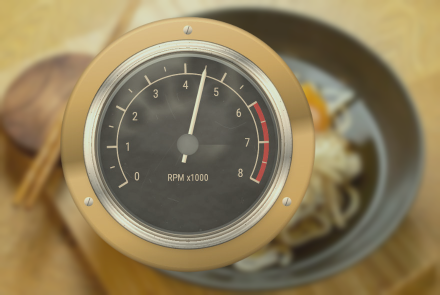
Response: 4500 rpm
